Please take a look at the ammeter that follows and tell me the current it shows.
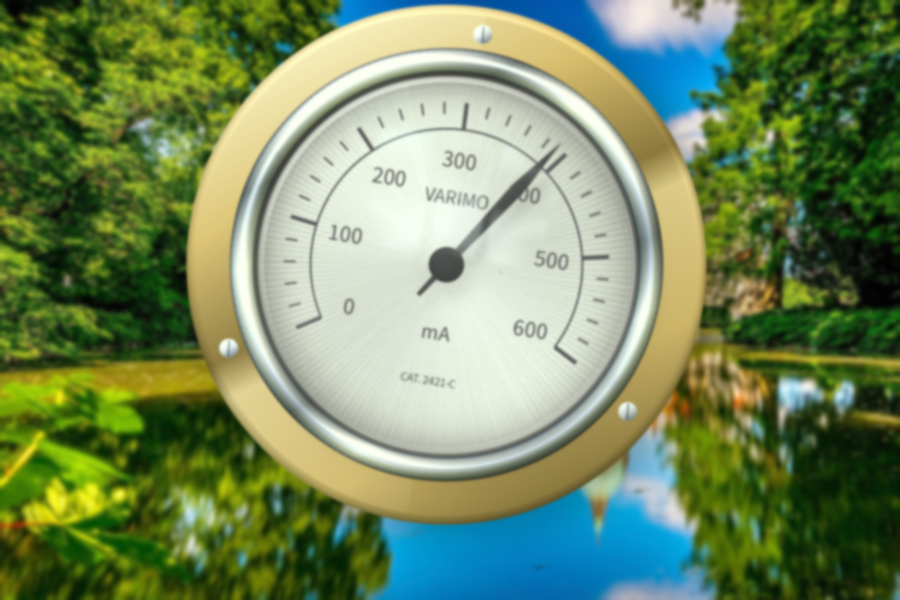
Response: 390 mA
